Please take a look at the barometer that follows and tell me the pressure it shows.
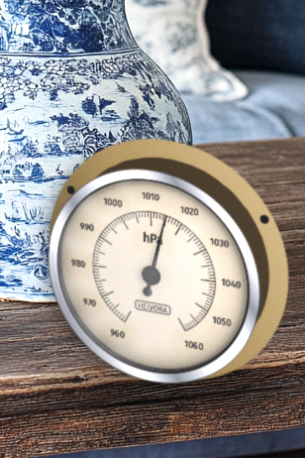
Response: 1015 hPa
